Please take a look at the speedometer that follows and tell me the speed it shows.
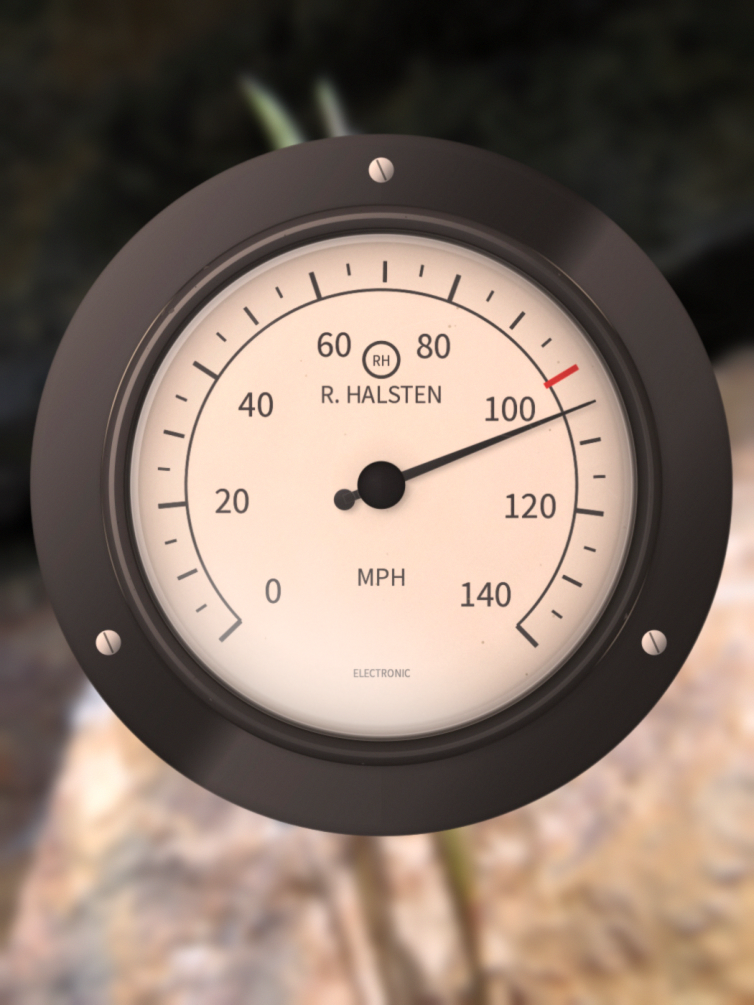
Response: 105 mph
